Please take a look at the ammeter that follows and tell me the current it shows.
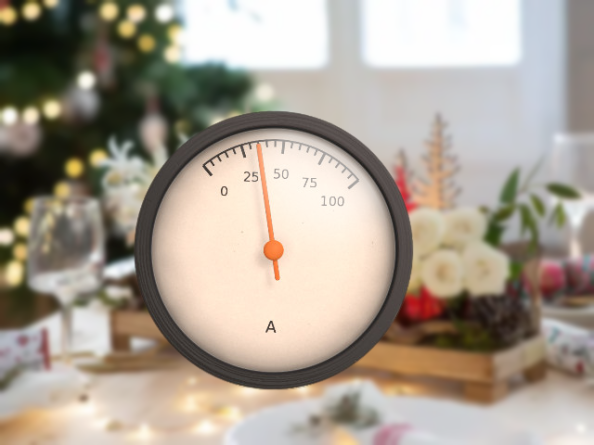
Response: 35 A
